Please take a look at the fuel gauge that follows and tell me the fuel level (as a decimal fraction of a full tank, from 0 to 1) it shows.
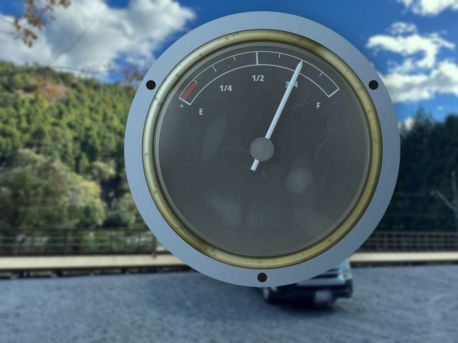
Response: 0.75
